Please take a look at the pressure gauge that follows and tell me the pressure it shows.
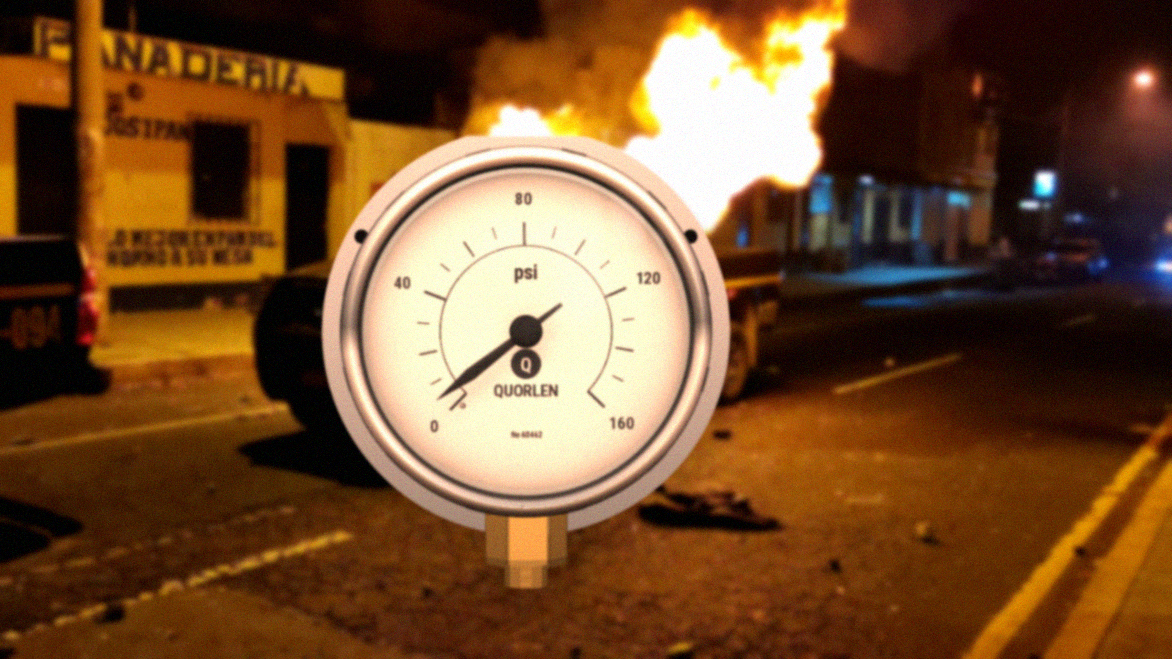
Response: 5 psi
